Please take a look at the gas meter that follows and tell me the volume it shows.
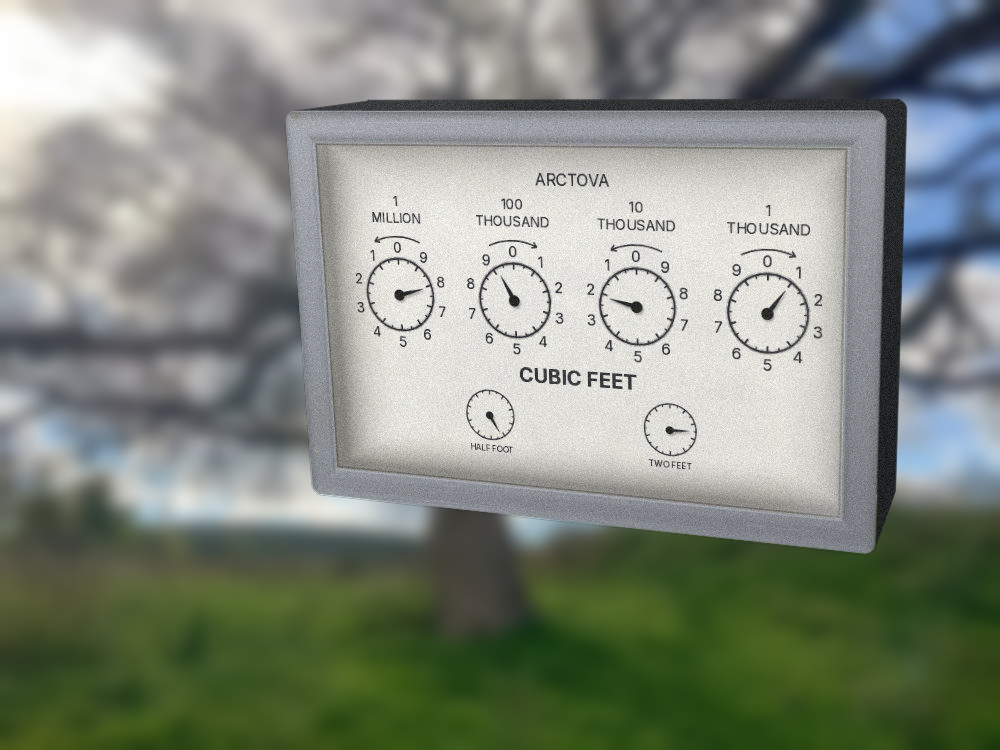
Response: 792100 ft³
